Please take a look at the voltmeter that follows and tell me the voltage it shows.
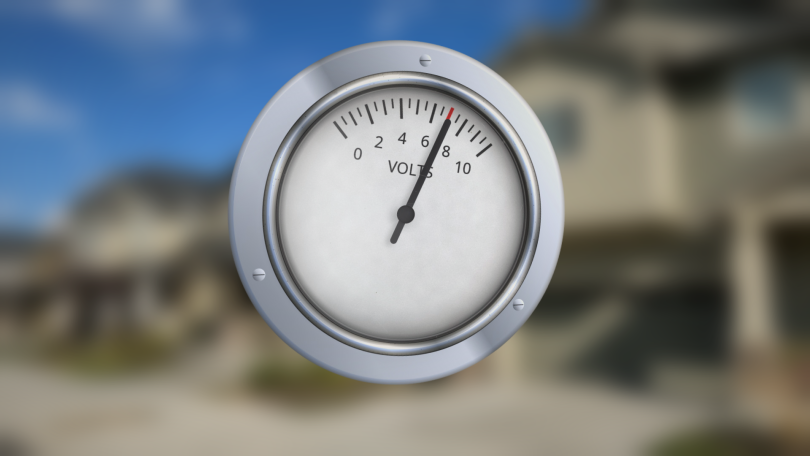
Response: 7 V
